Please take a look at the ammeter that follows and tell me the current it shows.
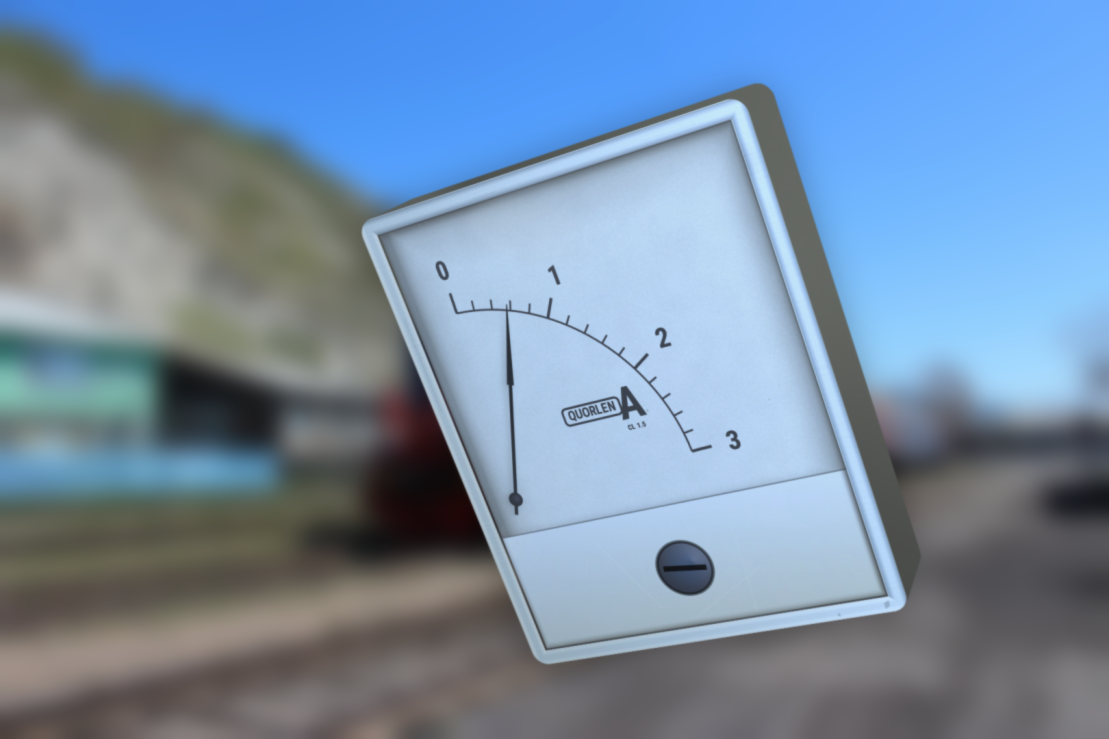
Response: 0.6 A
